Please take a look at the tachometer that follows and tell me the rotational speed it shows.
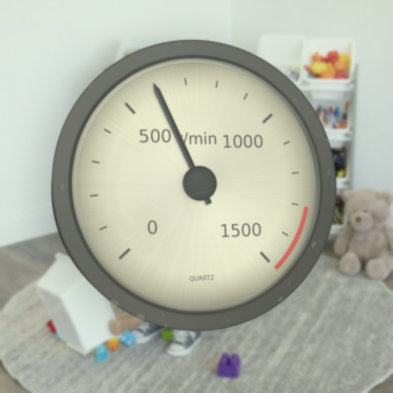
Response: 600 rpm
